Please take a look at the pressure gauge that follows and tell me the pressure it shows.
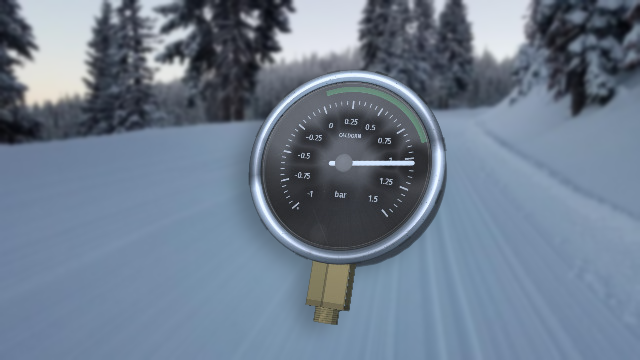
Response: 1.05 bar
